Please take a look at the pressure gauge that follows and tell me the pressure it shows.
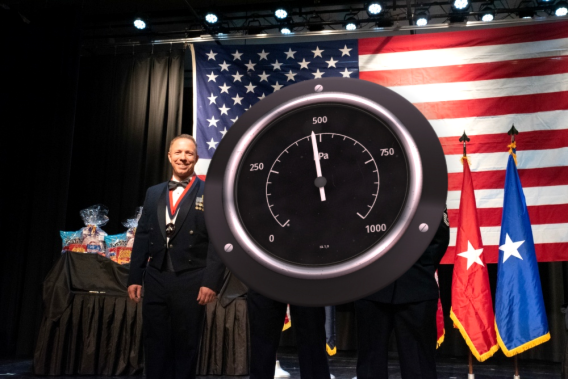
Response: 475 kPa
